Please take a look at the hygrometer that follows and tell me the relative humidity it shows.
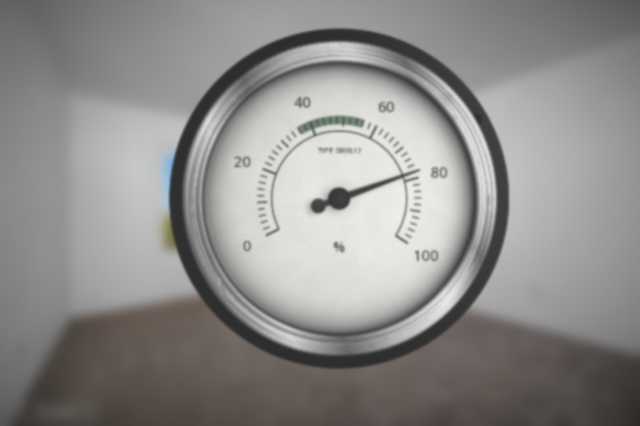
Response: 78 %
